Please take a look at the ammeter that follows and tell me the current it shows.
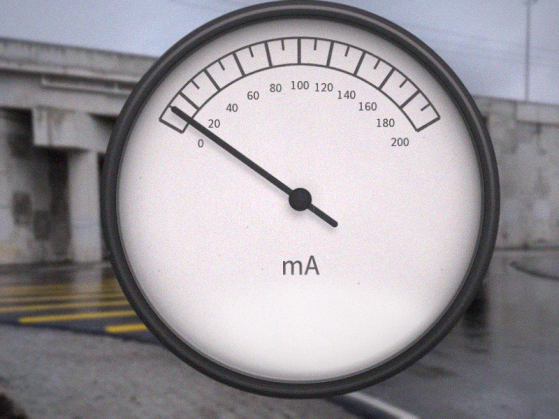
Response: 10 mA
